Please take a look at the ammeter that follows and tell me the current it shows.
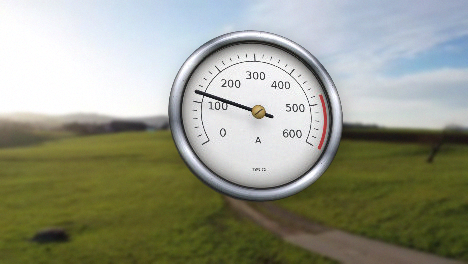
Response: 120 A
